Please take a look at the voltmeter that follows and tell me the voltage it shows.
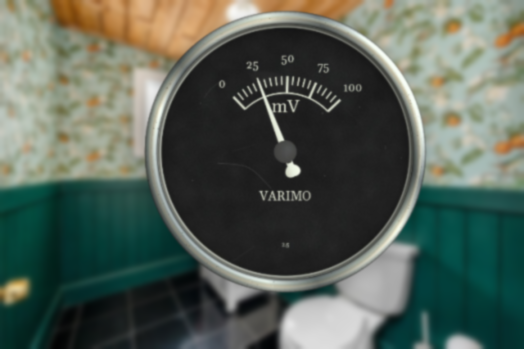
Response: 25 mV
